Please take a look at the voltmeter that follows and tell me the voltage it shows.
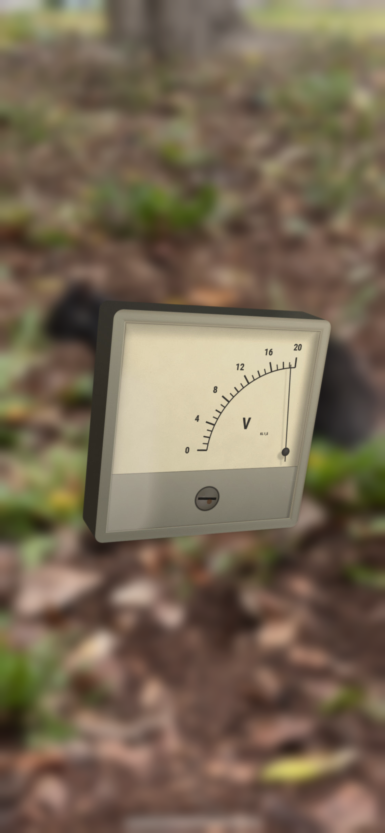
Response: 19 V
